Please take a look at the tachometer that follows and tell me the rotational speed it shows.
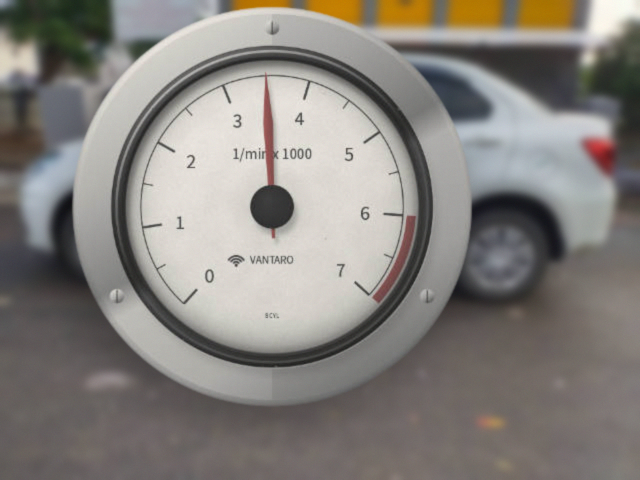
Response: 3500 rpm
